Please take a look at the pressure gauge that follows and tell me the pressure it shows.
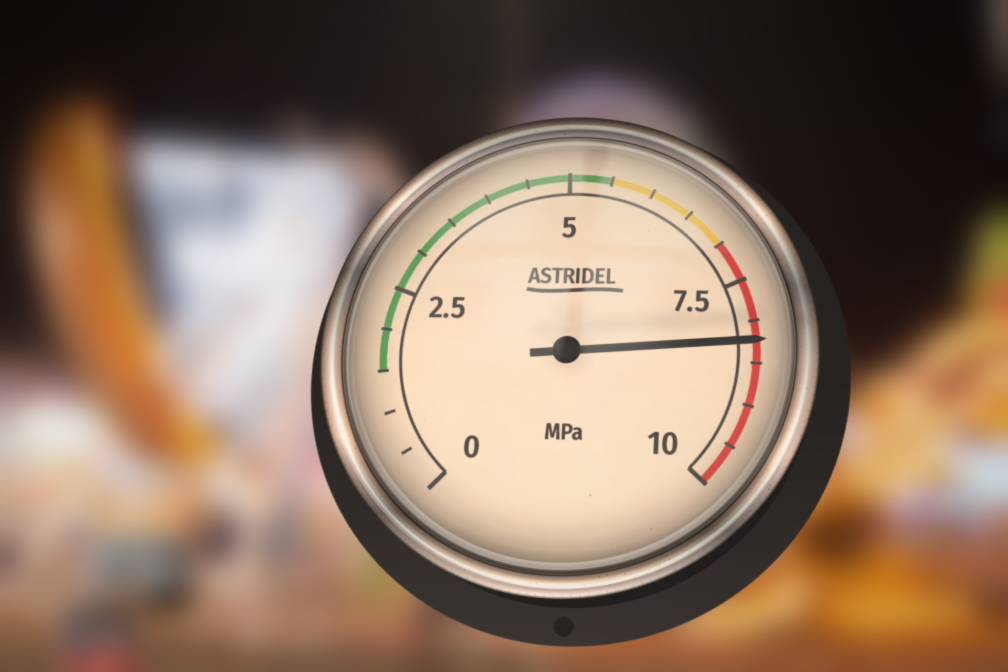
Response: 8.25 MPa
